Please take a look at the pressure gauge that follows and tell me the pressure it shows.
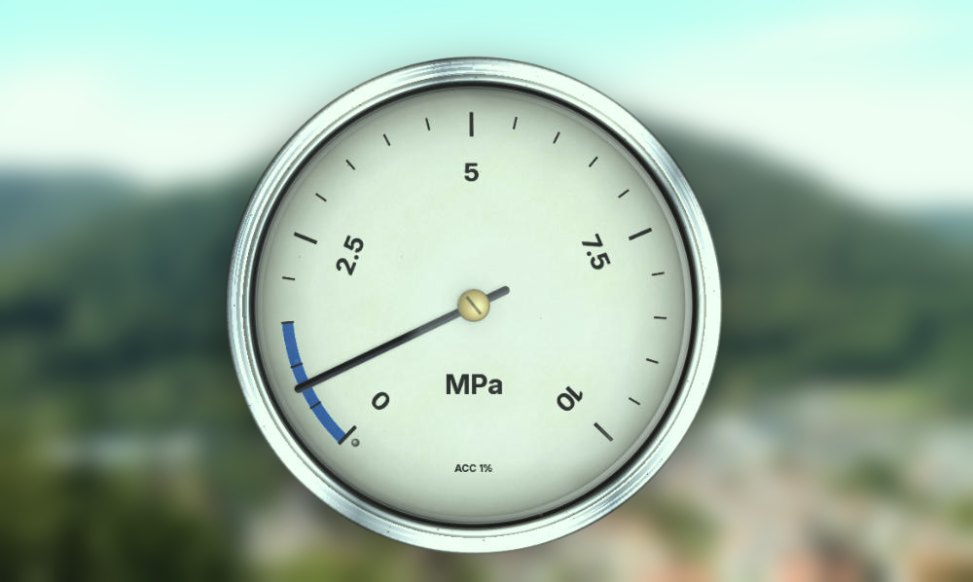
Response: 0.75 MPa
